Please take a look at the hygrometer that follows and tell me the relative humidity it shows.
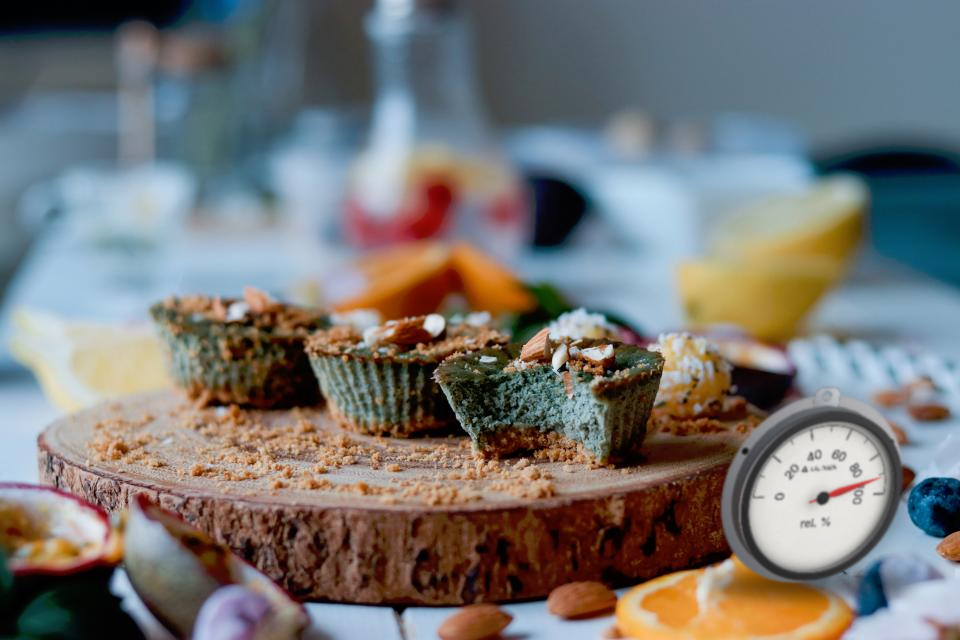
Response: 90 %
